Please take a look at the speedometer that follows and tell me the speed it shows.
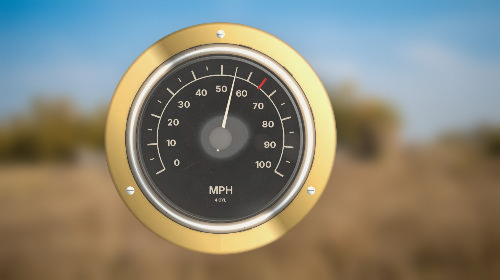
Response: 55 mph
